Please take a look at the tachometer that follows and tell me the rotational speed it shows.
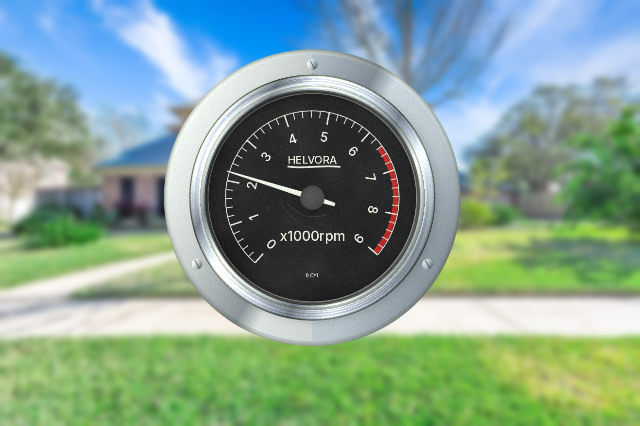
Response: 2200 rpm
